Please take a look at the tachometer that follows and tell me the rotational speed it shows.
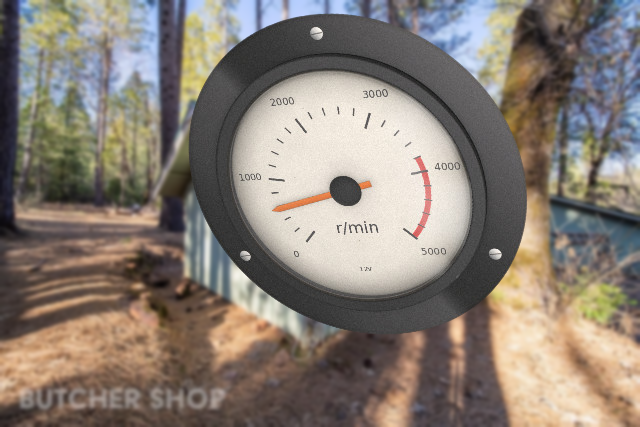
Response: 600 rpm
